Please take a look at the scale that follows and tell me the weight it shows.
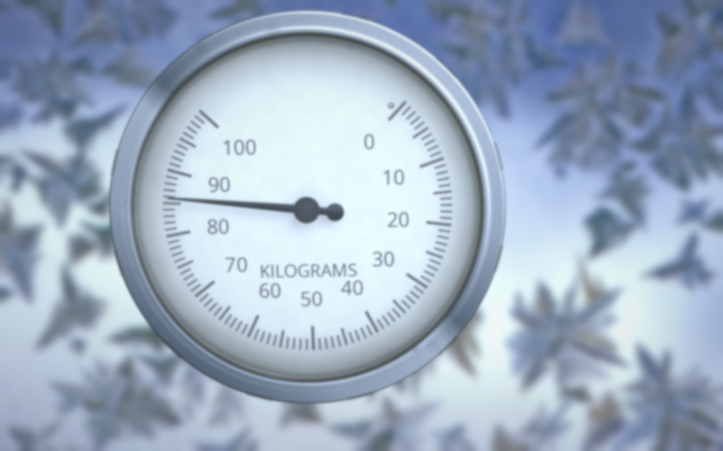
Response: 86 kg
